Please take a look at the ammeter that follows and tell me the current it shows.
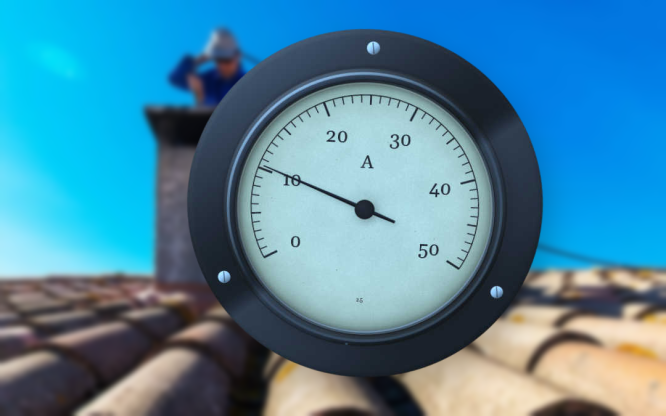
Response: 10.5 A
